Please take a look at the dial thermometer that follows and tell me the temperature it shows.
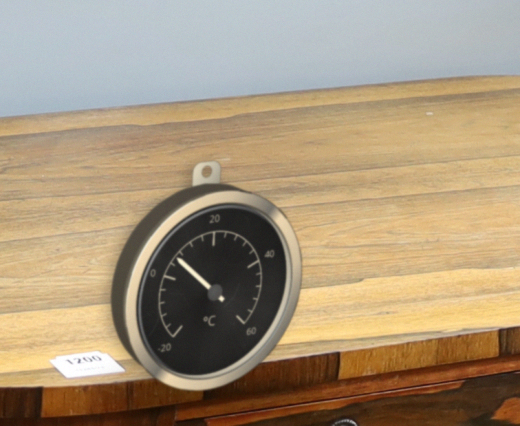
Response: 6 °C
